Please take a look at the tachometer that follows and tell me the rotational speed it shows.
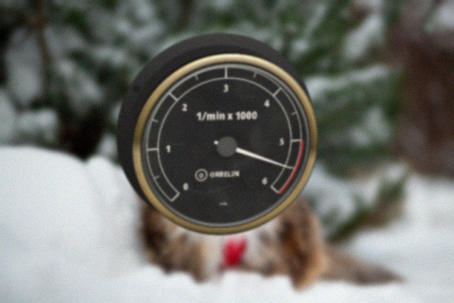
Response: 5500 rpm
